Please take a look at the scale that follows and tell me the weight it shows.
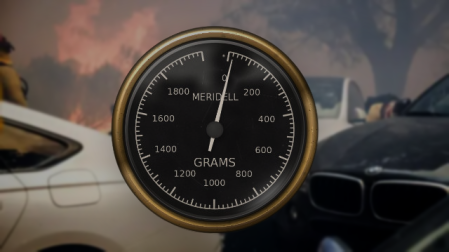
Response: 20 g
